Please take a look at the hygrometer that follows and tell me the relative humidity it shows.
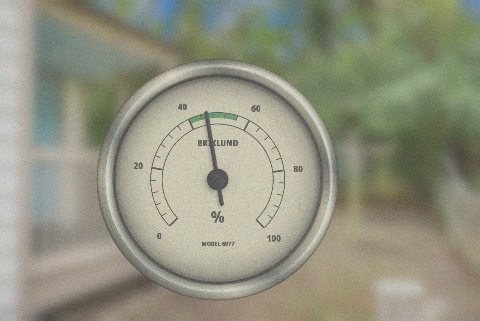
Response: 46 %
